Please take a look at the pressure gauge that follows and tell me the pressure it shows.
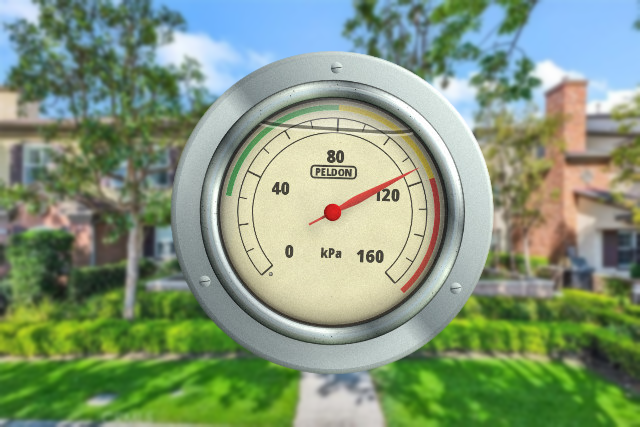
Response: 115 kPa
